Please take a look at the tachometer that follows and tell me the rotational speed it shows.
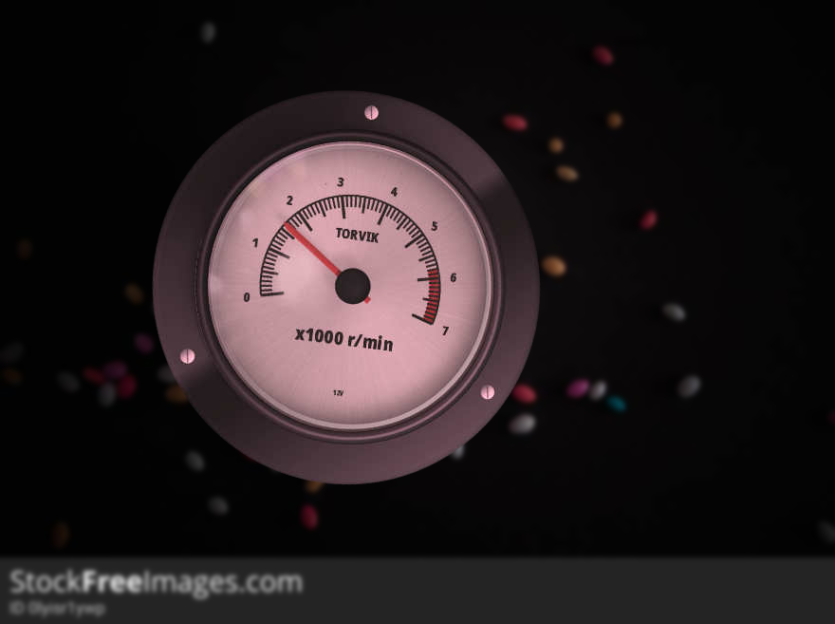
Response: 1600 rpm
